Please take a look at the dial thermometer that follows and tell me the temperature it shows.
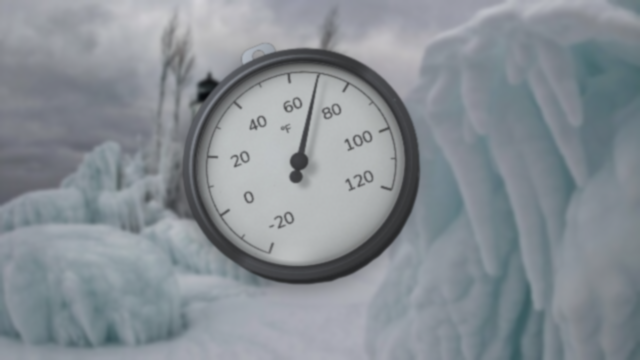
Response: 70 °F
